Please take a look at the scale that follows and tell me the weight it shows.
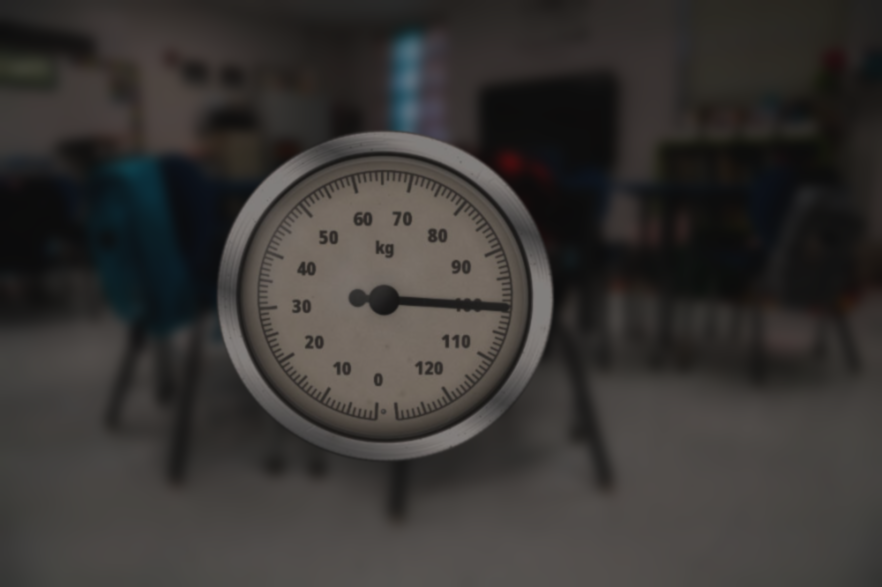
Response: 100 kg
